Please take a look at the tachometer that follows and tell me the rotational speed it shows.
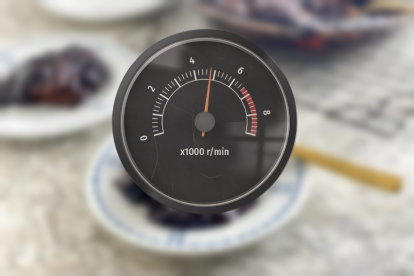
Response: 4800 rpm
